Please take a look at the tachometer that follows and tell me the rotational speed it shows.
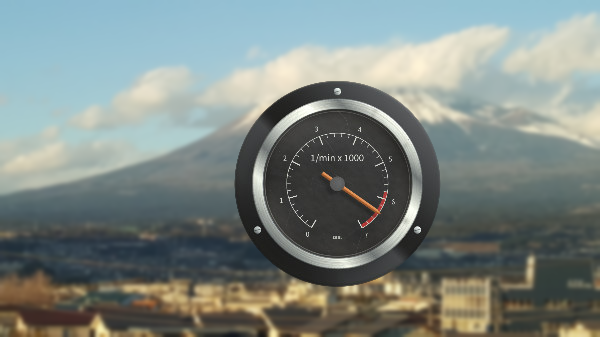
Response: 6400 rpm
